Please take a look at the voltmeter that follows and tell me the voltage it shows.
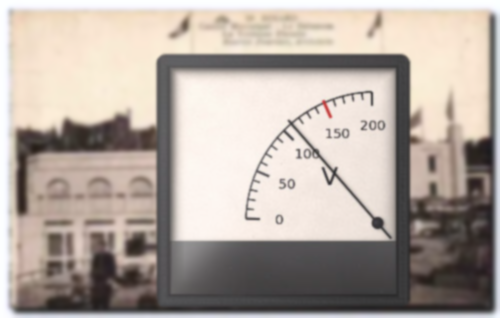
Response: 110 V
